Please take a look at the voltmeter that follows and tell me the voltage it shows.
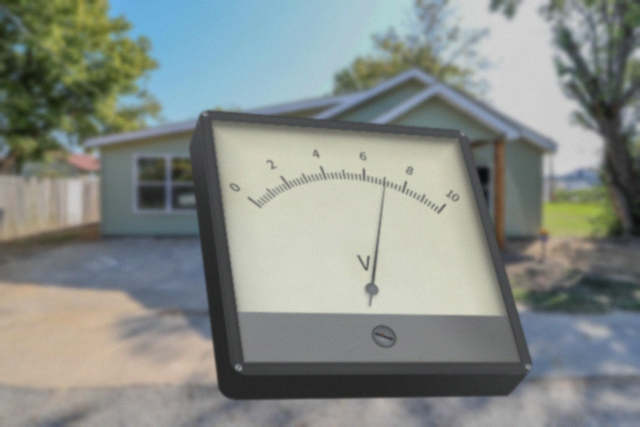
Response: 7 V
